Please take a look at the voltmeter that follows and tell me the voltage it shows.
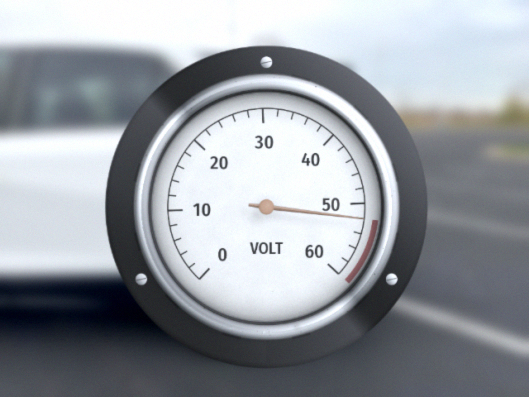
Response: 52 V
